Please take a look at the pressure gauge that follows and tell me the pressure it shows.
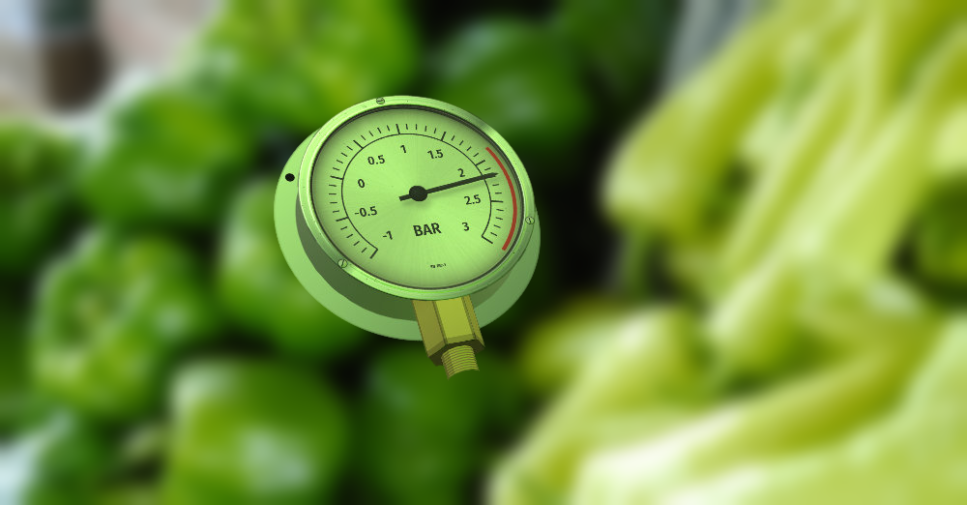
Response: 2.2 bar
